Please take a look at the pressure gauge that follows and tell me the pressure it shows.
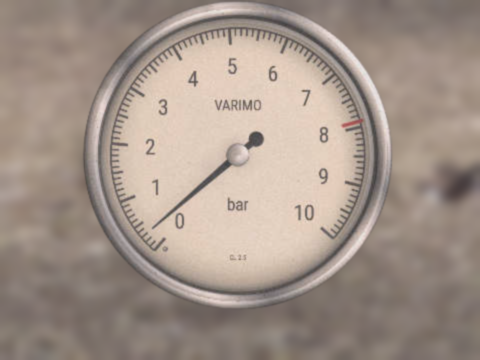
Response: 0.3 bar
